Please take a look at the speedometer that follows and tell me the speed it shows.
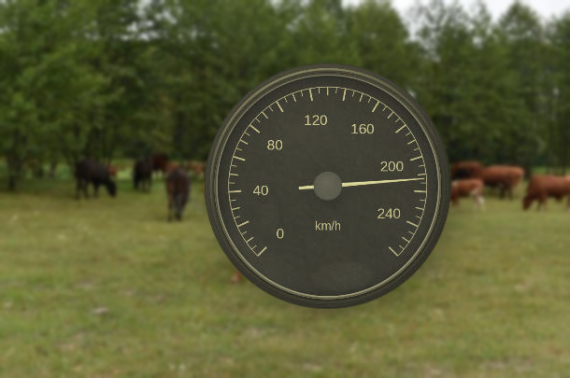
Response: 212.5 km/h
